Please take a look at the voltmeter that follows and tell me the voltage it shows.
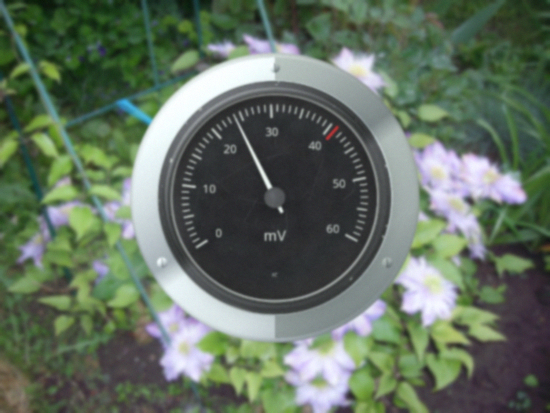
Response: 24 mV
